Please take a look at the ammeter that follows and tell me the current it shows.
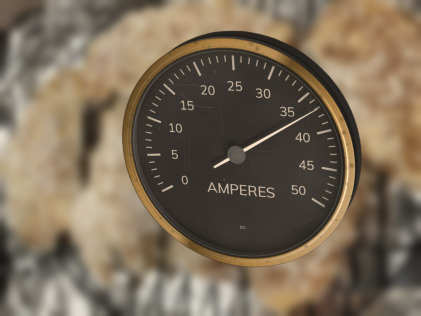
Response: 37 A
